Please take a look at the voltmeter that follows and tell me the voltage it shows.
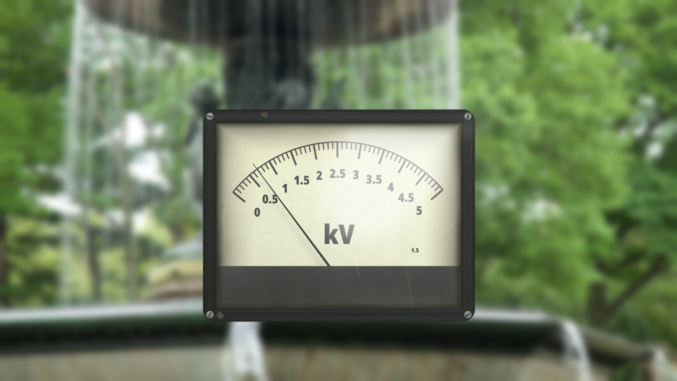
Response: 0.7 kV
